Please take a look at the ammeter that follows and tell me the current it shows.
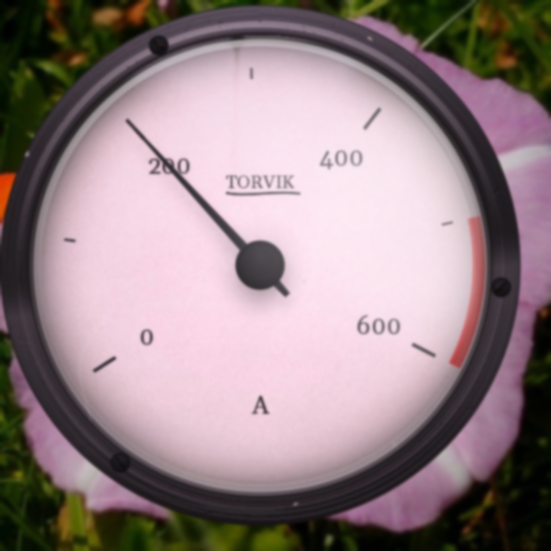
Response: 200 A
